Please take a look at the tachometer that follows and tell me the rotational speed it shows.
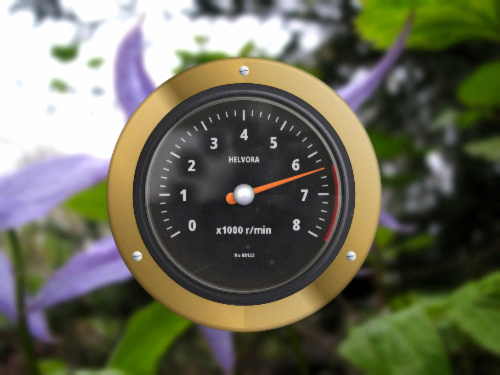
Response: 6400 rpm
